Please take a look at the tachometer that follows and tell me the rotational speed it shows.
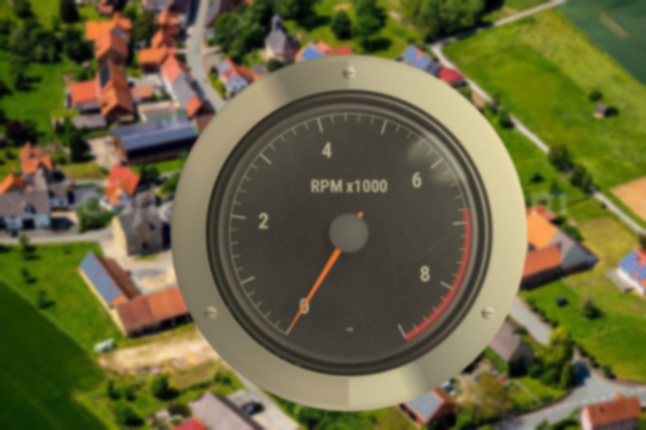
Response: 0 rpm
